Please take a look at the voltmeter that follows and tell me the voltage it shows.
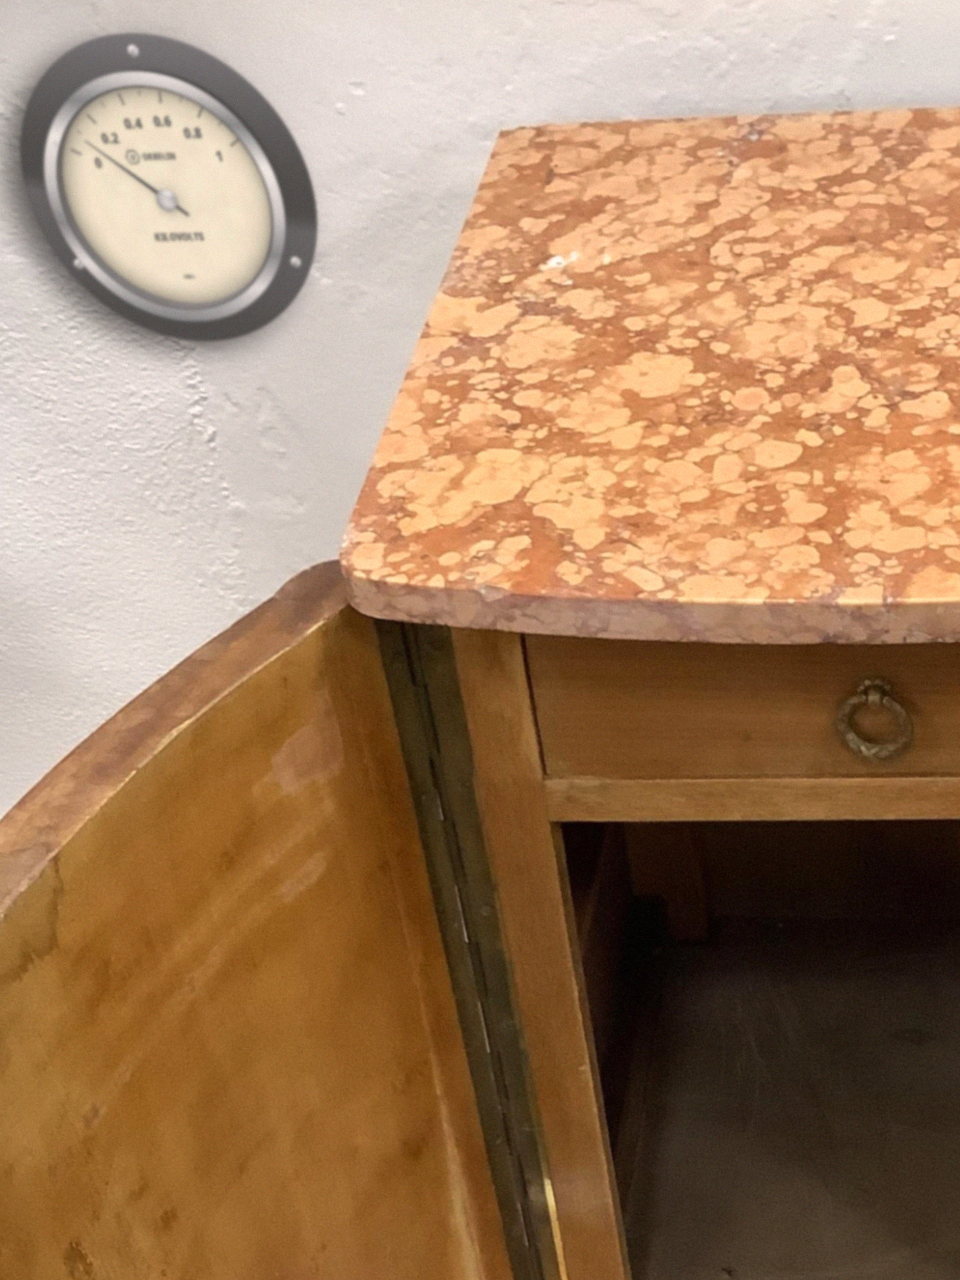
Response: 0.1 kV
